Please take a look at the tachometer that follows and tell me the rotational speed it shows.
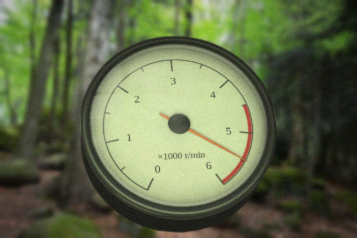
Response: 5500 rpm
